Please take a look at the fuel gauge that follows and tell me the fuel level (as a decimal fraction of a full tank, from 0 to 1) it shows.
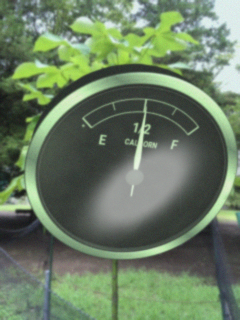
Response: 0.5
